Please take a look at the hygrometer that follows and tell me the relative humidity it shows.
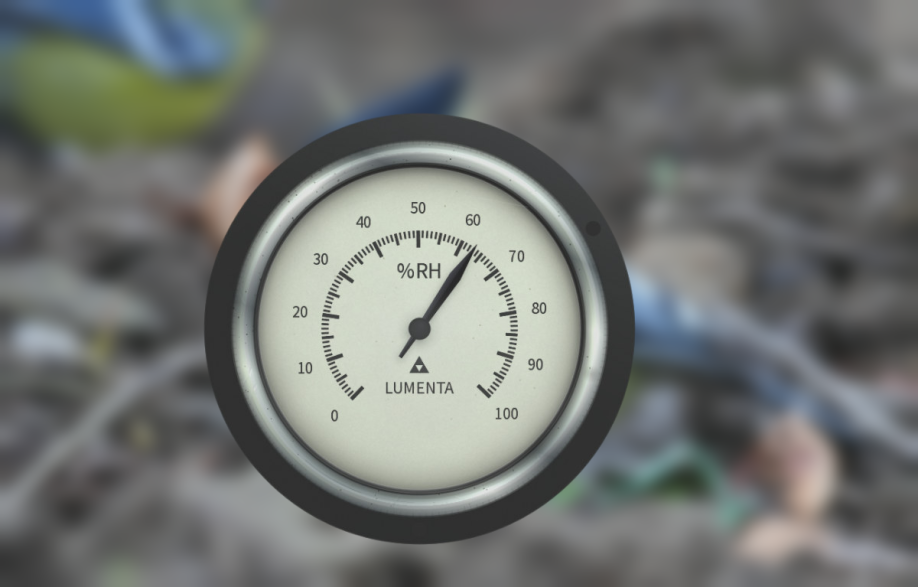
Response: 63 %
